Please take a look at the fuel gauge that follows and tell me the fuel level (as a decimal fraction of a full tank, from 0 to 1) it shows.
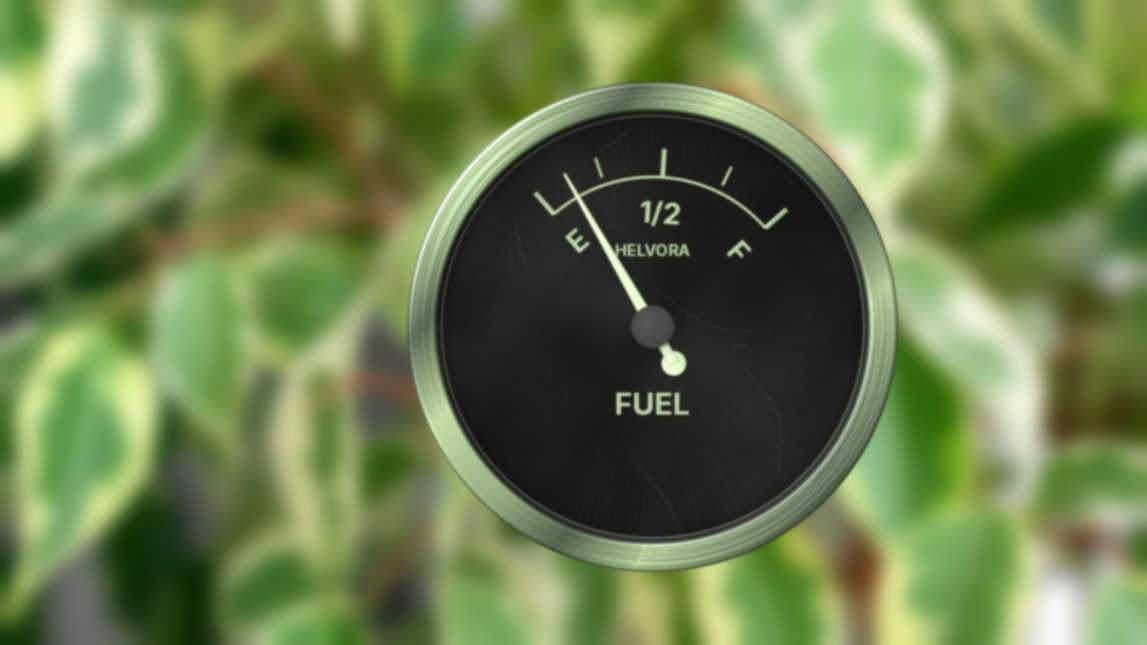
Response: 0.125
